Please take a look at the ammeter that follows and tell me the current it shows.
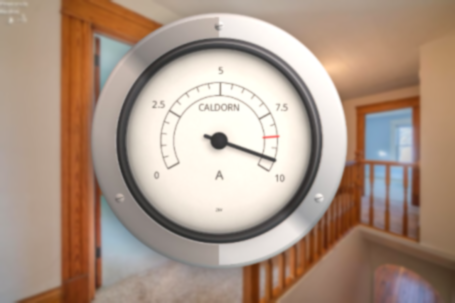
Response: 9.5 A
